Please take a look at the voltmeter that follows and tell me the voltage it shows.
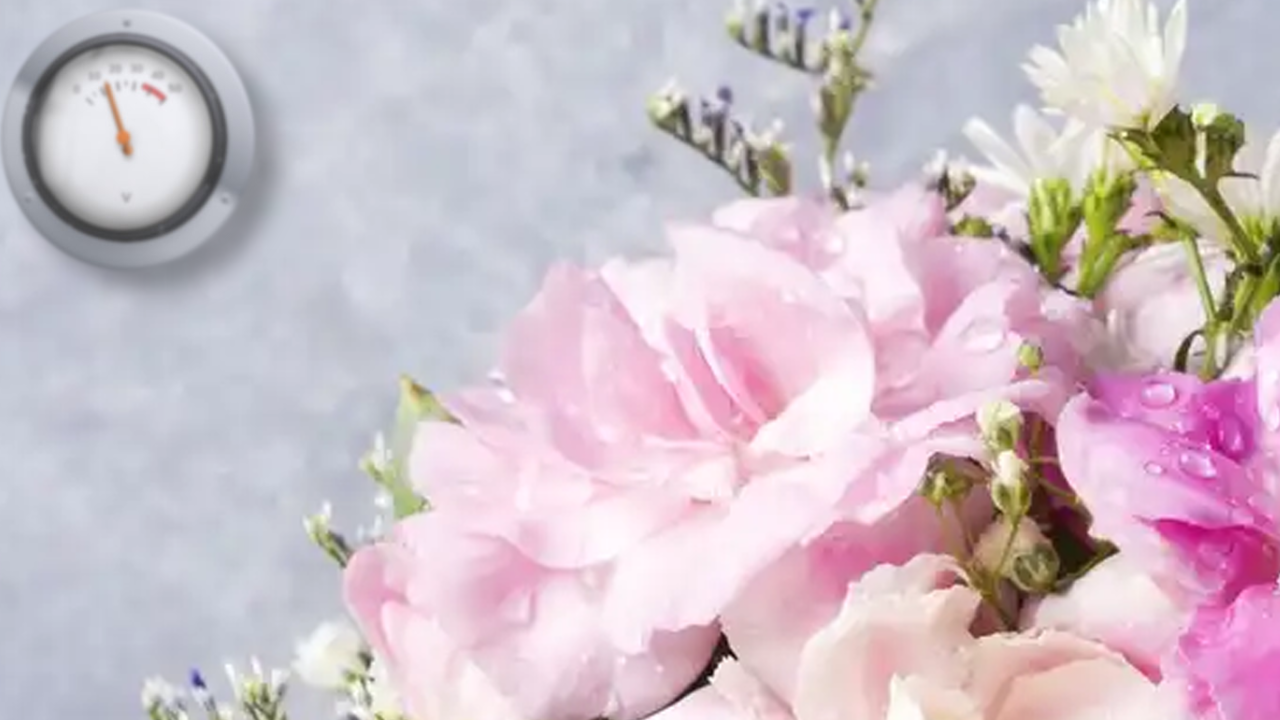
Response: 15 V
